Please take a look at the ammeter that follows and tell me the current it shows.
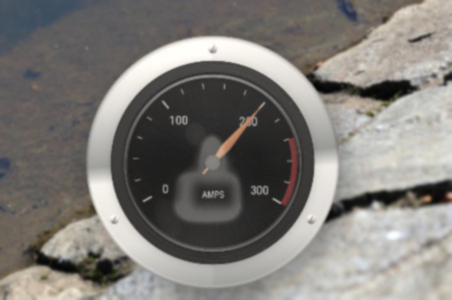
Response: 200 A
